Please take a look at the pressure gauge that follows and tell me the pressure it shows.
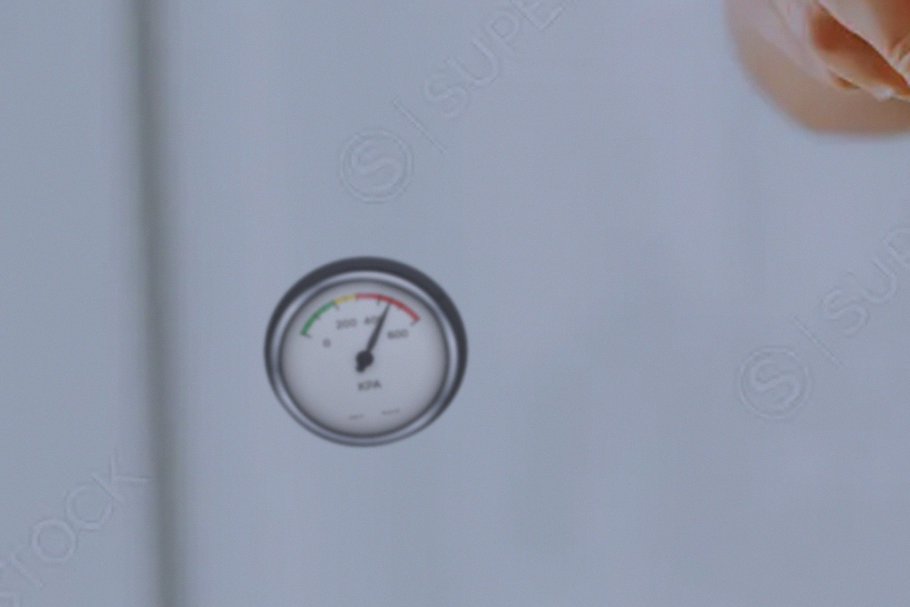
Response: 450 kPa
